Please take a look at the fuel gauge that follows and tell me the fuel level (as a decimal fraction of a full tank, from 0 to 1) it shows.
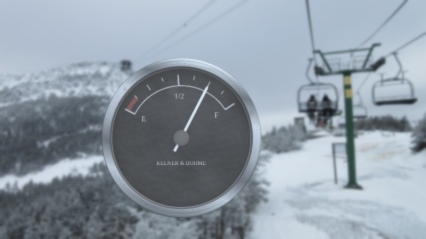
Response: 0.75
